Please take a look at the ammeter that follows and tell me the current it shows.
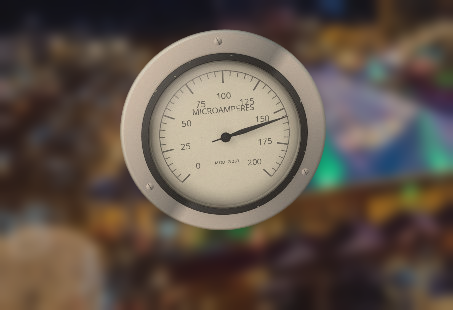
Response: 155 µA
